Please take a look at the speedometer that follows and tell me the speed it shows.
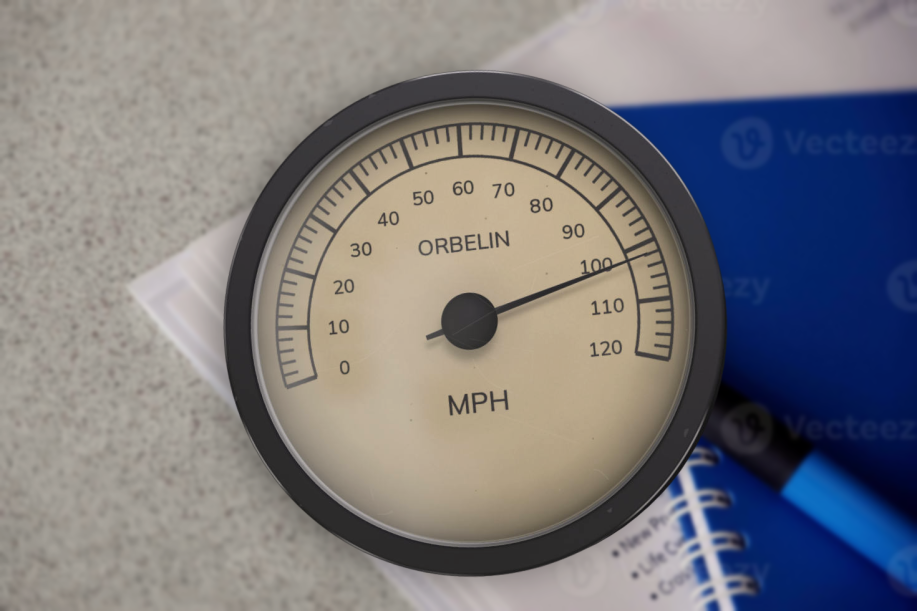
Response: 102 mph
